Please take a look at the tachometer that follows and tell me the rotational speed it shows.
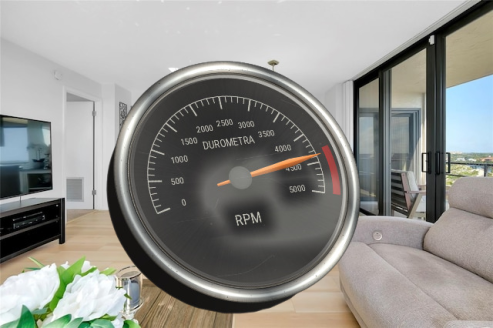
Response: 4400 rpm
